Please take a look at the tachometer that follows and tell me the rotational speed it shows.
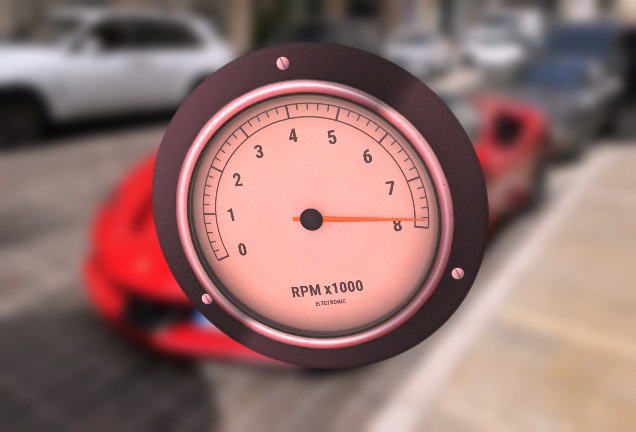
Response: 7800 rpm
